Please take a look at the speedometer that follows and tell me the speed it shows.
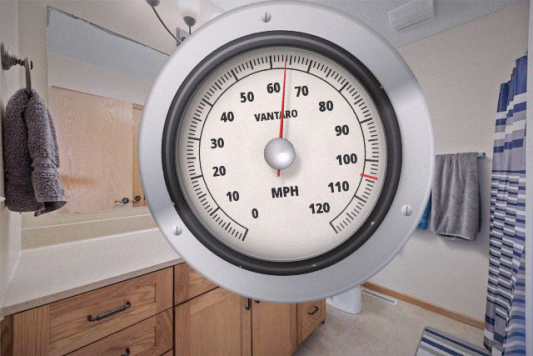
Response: 64 mph
